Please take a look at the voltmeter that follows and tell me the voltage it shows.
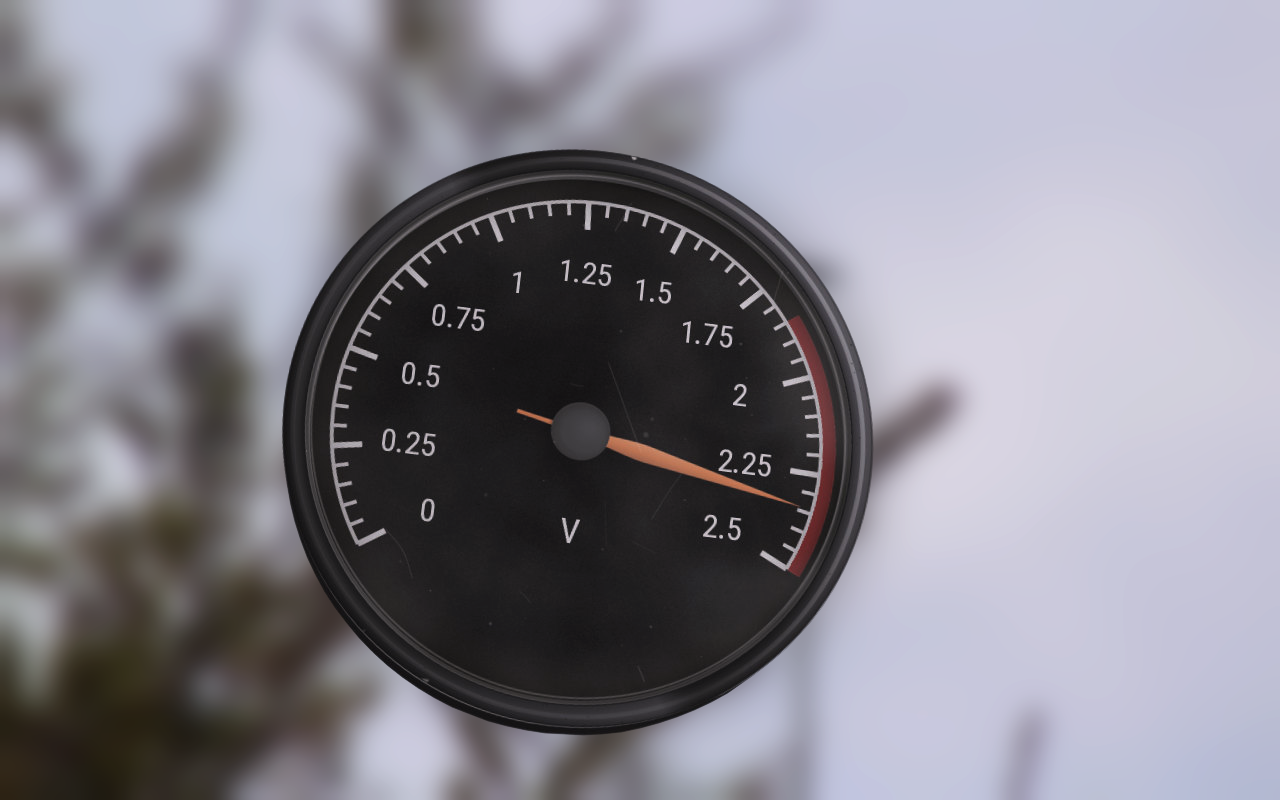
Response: 2.35 V
